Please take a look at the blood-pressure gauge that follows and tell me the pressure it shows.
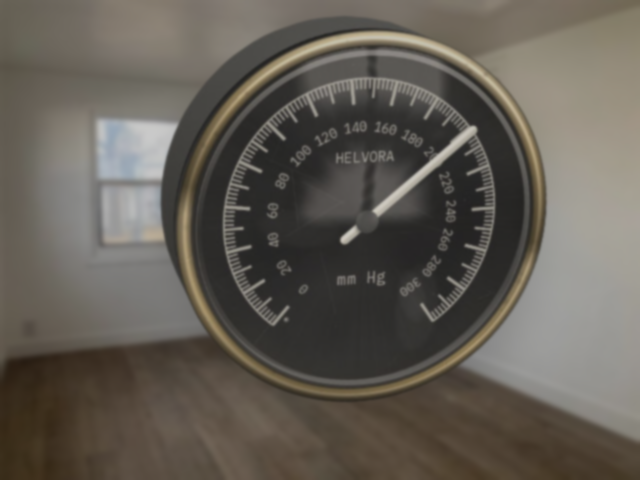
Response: 200 mmHg
